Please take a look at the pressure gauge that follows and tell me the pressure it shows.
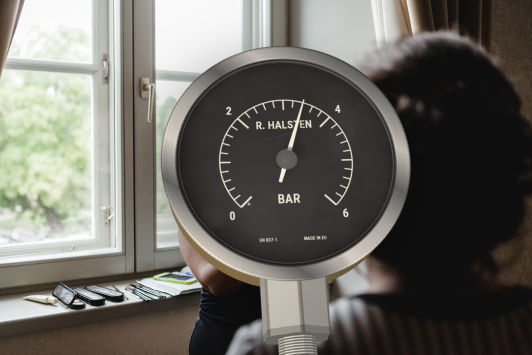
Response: 3.4 bar
